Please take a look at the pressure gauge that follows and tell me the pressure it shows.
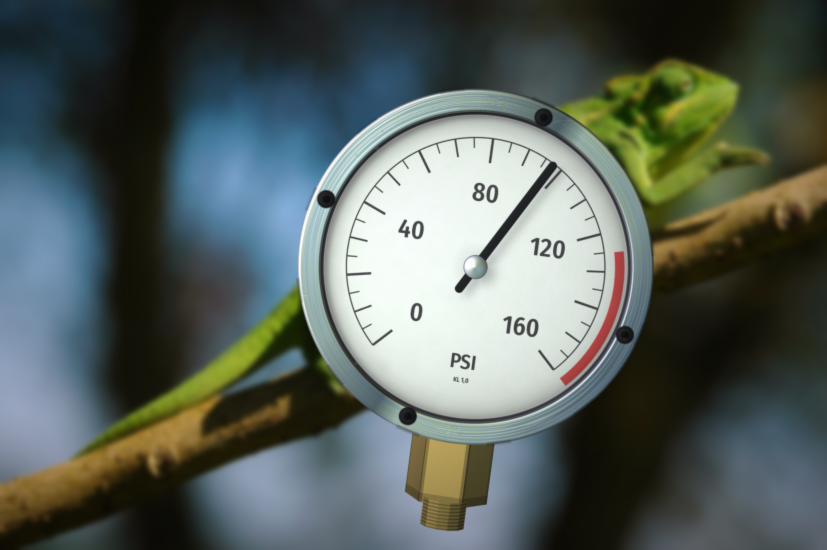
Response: 97.5 psi
